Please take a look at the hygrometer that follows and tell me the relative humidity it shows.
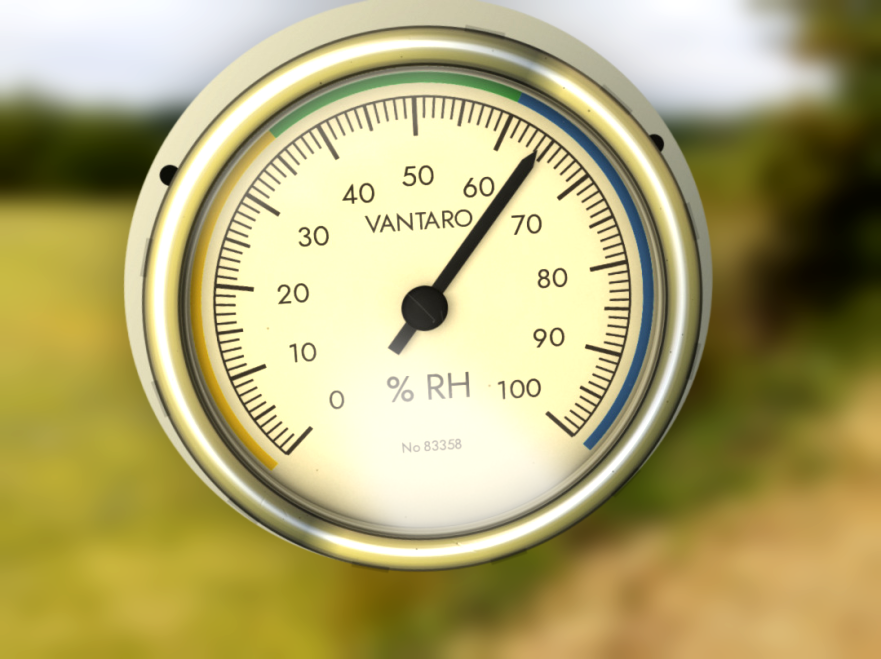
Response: 64 %
